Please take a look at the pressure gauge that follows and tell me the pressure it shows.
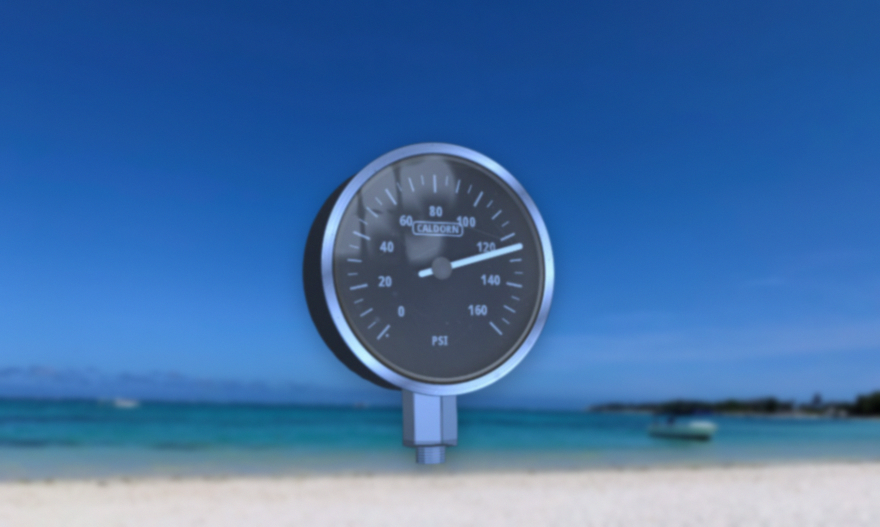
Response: 125 psi
